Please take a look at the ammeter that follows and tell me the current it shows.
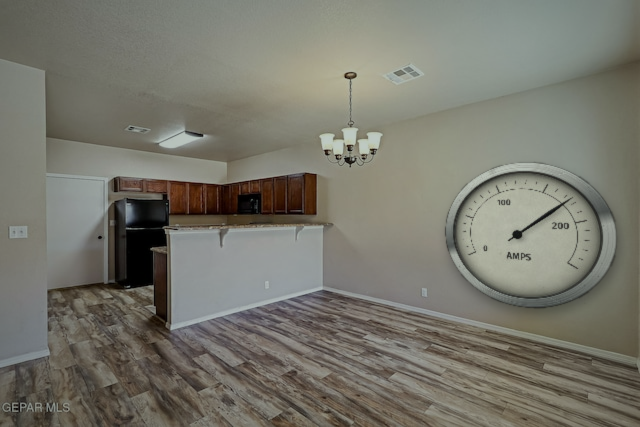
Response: 175 A
